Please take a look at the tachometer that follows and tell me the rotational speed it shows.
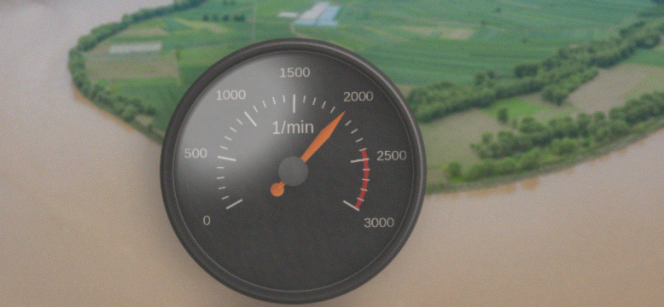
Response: 2000 rpm
